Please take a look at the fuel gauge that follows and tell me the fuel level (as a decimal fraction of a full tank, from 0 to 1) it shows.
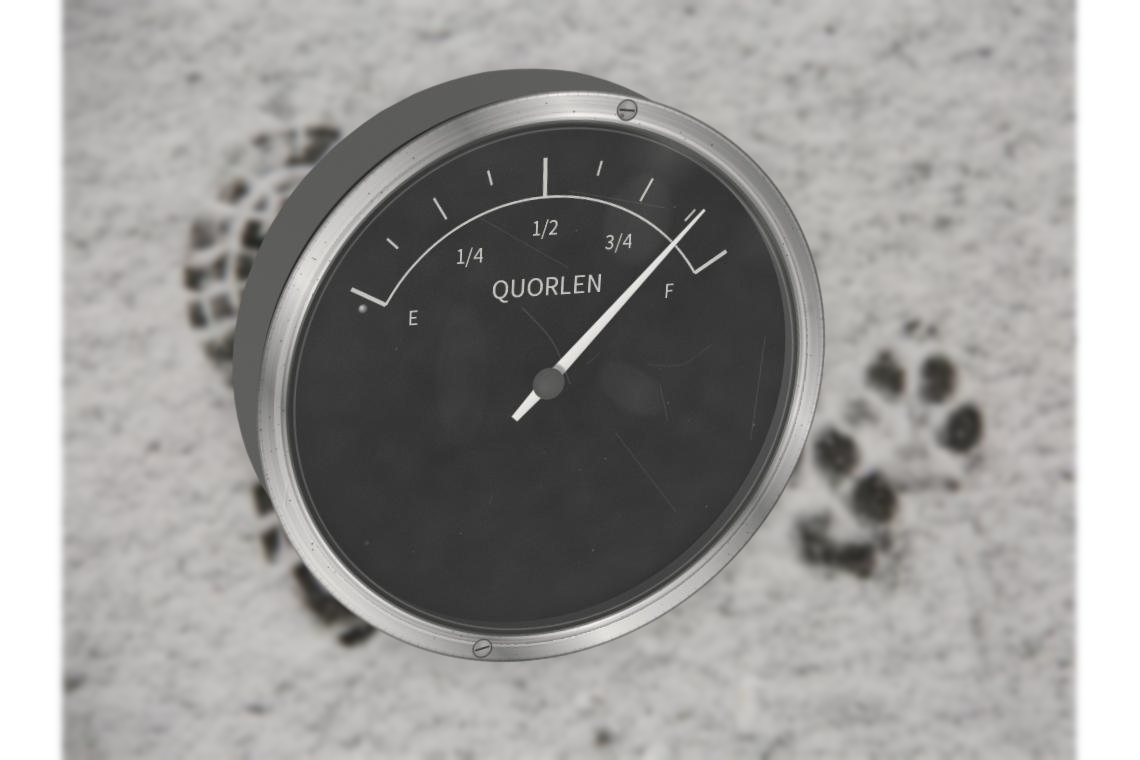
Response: 0.875
